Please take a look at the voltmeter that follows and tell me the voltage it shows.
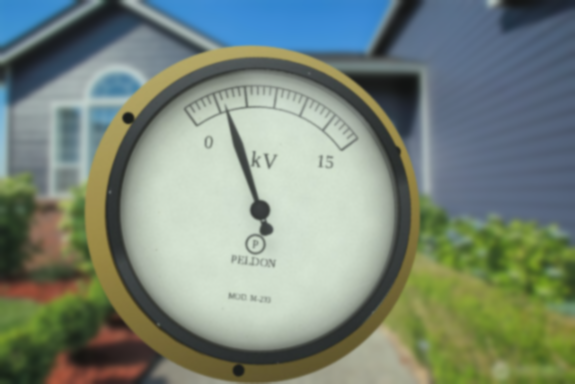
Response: 3 kV
